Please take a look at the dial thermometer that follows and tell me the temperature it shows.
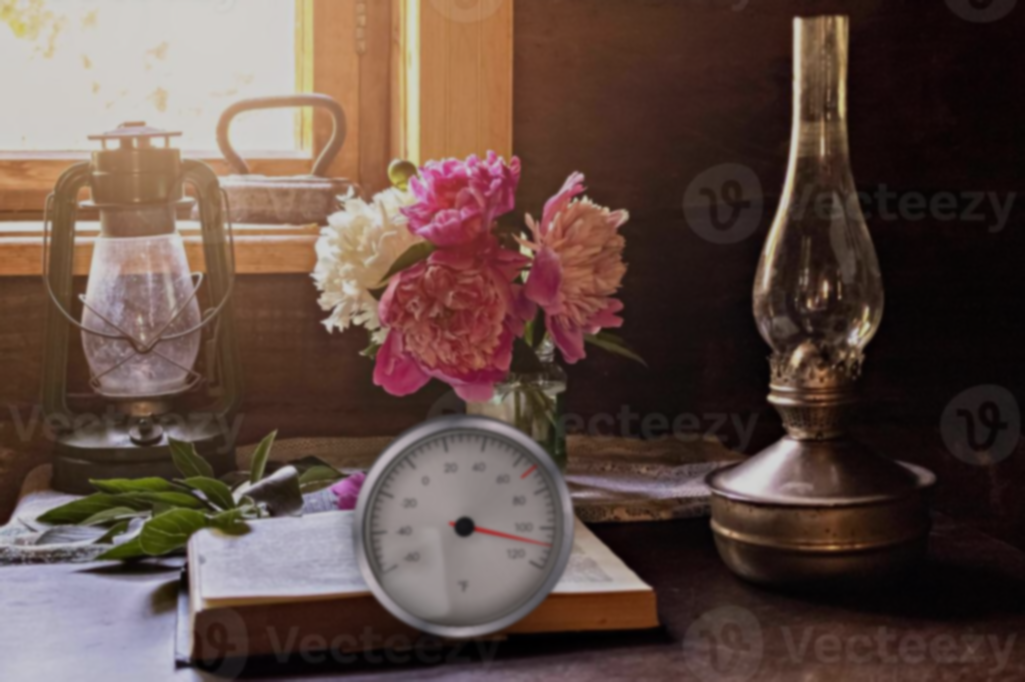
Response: 108 °F
